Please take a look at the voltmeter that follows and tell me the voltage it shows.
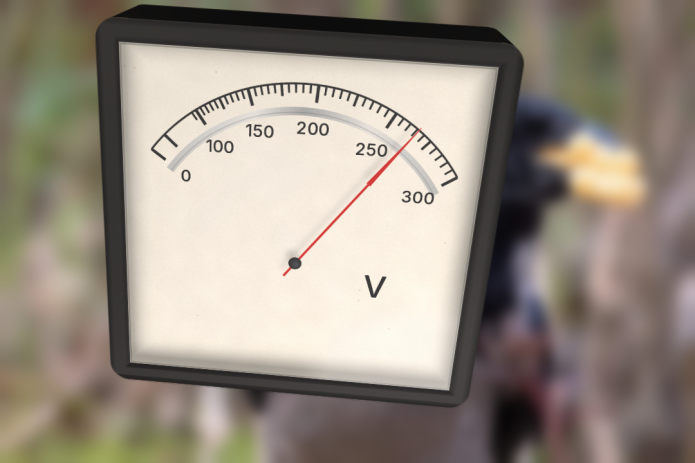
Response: 265 V
